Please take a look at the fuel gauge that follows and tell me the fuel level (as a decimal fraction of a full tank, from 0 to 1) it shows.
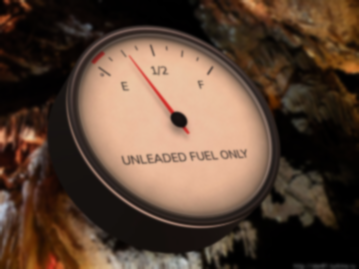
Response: 0.25
